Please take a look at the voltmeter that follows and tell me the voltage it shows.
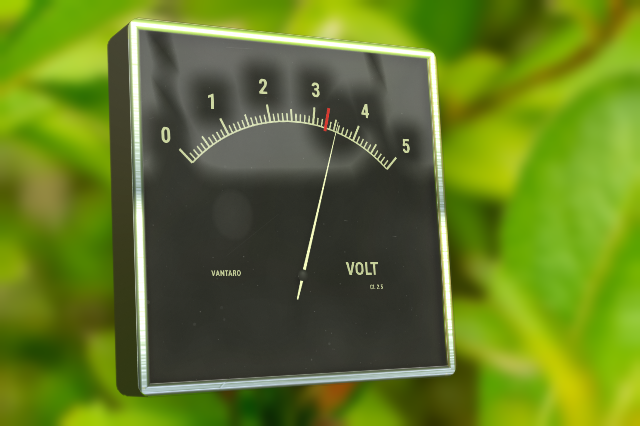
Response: 3.5 V
